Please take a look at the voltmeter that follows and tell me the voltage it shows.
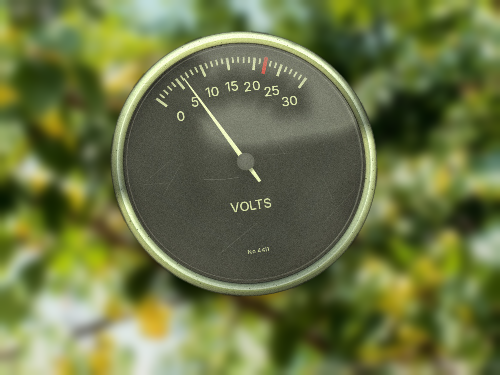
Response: 6 V
